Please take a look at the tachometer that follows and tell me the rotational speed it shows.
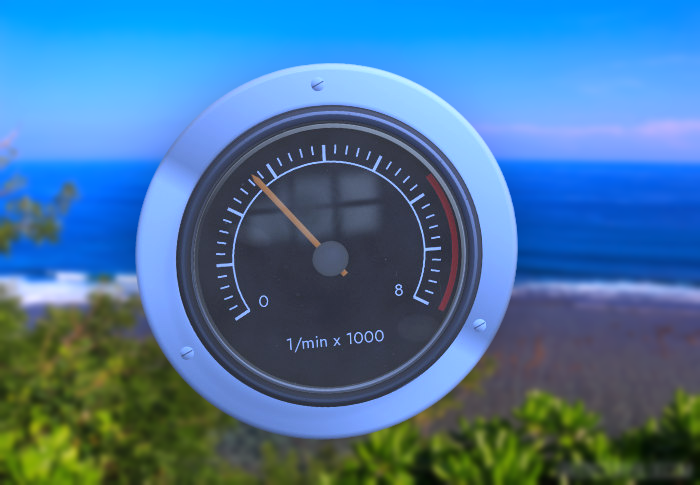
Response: 2700 rpm
